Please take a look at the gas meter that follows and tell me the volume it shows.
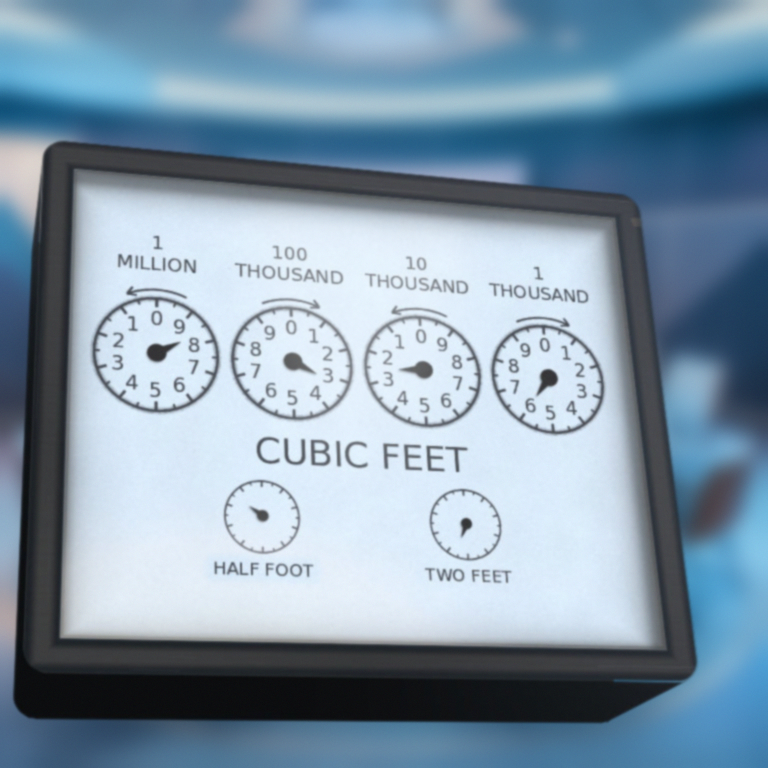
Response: 832600 ft³
